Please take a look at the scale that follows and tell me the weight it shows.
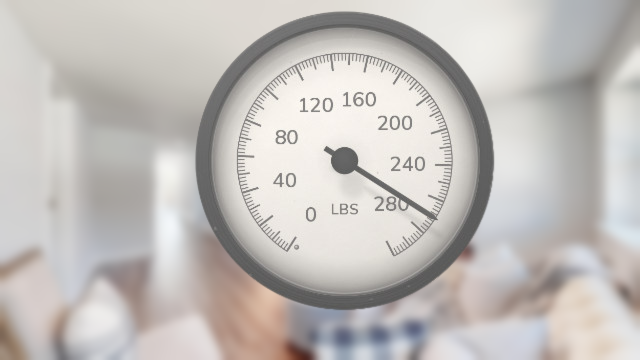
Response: 270 lb
